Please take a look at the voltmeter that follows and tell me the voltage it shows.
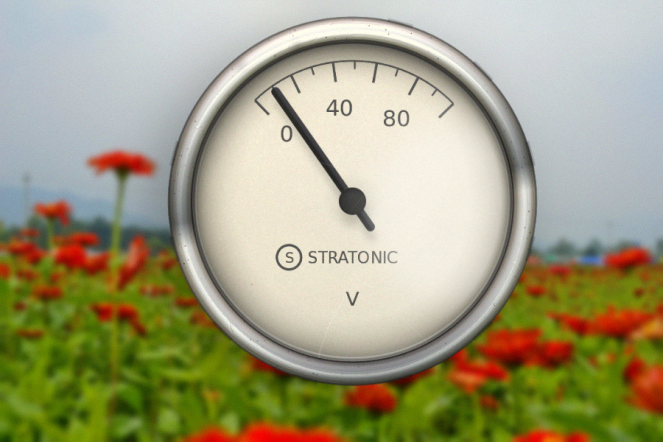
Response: 10 V
